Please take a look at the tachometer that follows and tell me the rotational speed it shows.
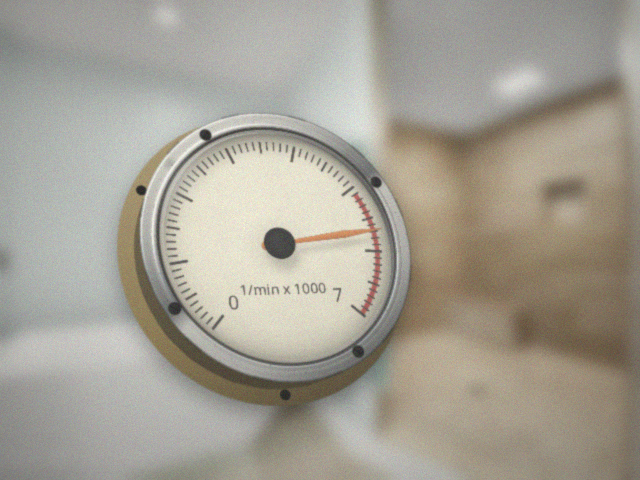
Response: 5700 rpm
